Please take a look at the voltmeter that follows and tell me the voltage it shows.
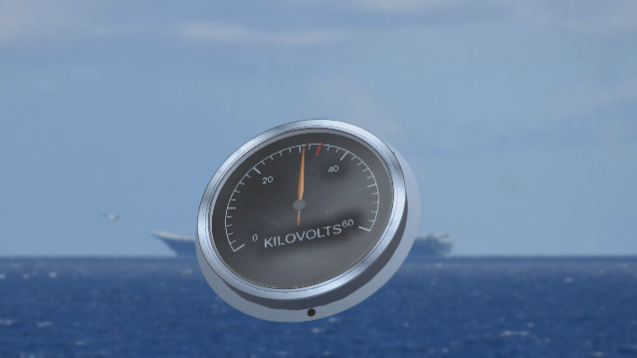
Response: 31 kV
